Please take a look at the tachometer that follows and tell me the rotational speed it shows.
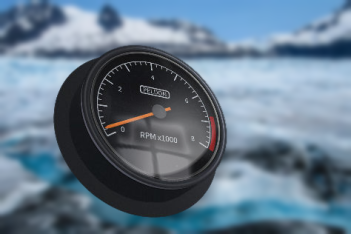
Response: 200 rpm
